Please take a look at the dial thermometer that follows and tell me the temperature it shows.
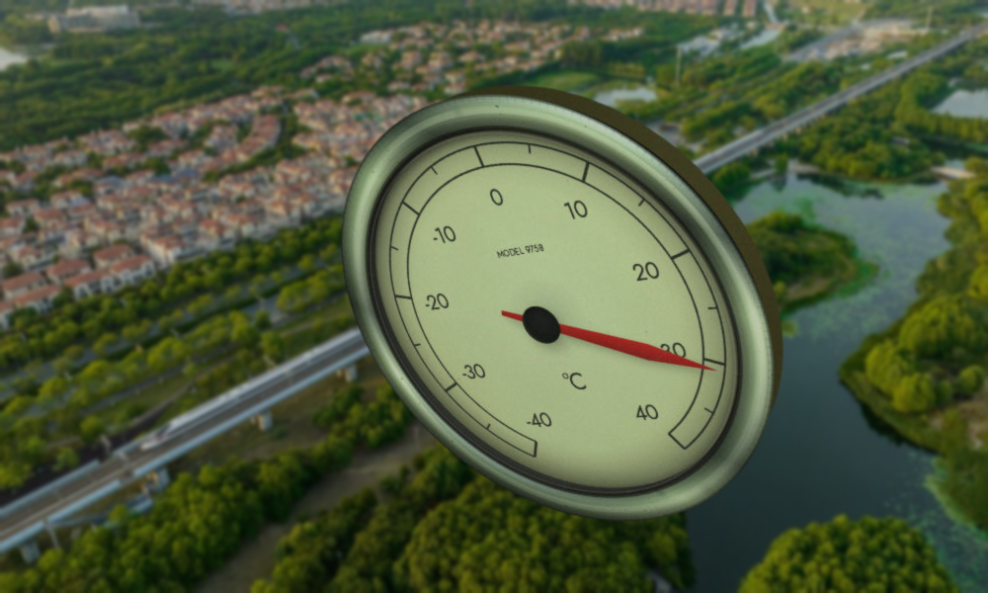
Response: 30 °C
